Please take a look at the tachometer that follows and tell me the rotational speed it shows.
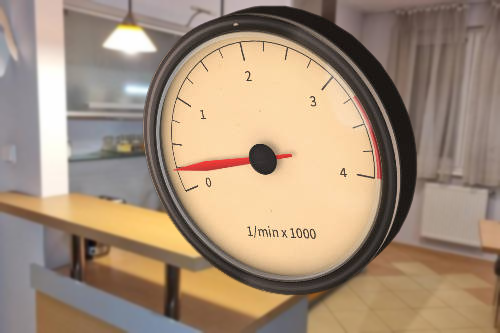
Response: 250 rpm
